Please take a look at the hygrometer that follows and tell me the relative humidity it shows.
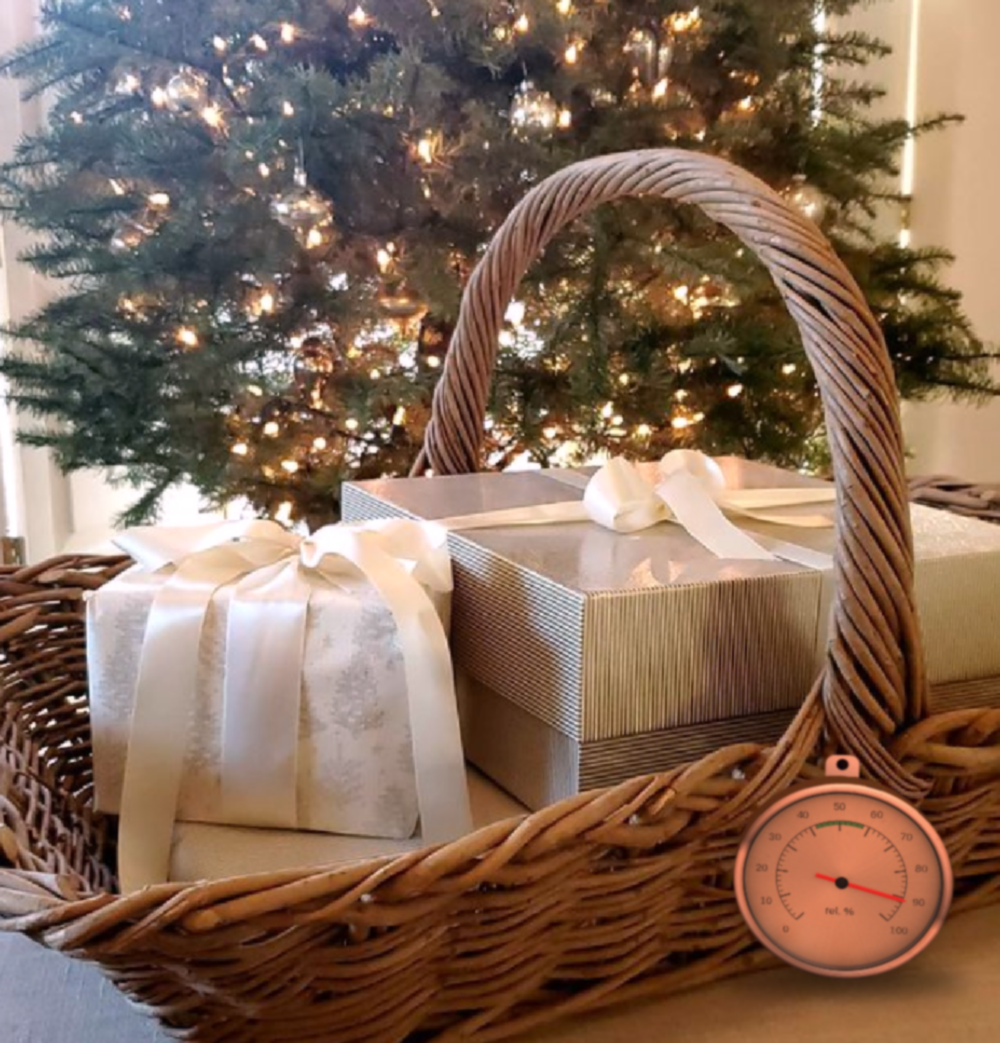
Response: 90 %
